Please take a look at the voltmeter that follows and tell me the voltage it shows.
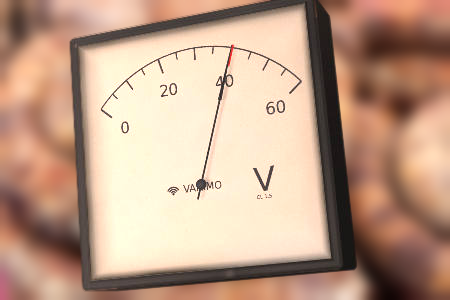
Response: 40 V
